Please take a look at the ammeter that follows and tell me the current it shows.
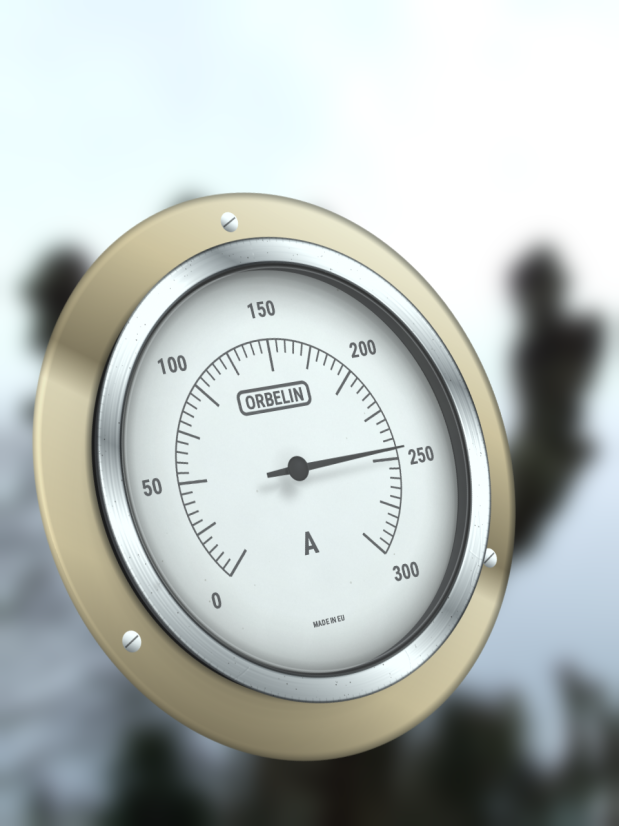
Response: 245 A
